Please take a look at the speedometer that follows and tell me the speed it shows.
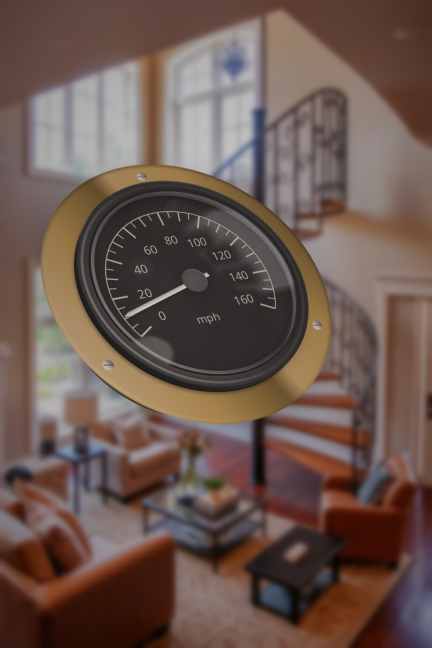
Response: 10 mph
